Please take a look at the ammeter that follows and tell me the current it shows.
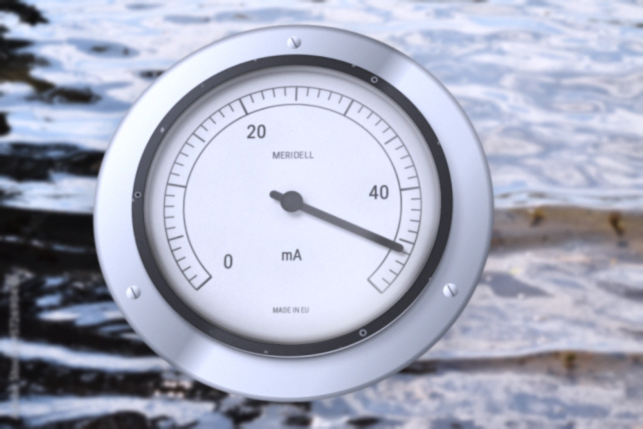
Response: 46 mA
